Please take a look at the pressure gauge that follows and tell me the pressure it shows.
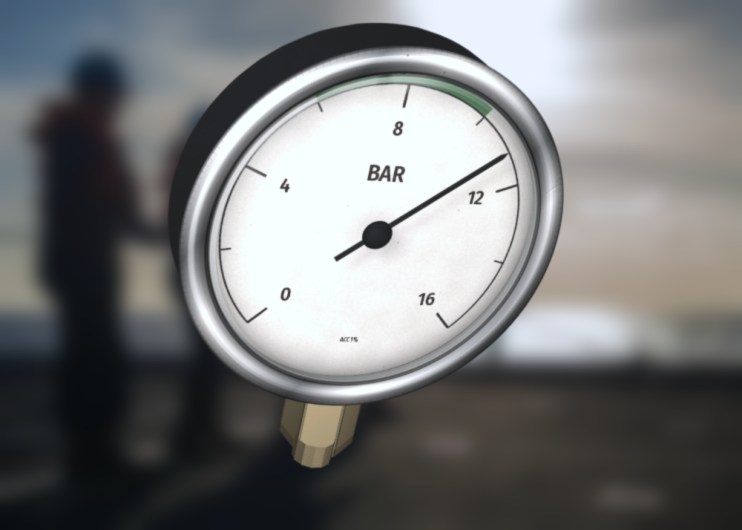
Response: 11 bar
